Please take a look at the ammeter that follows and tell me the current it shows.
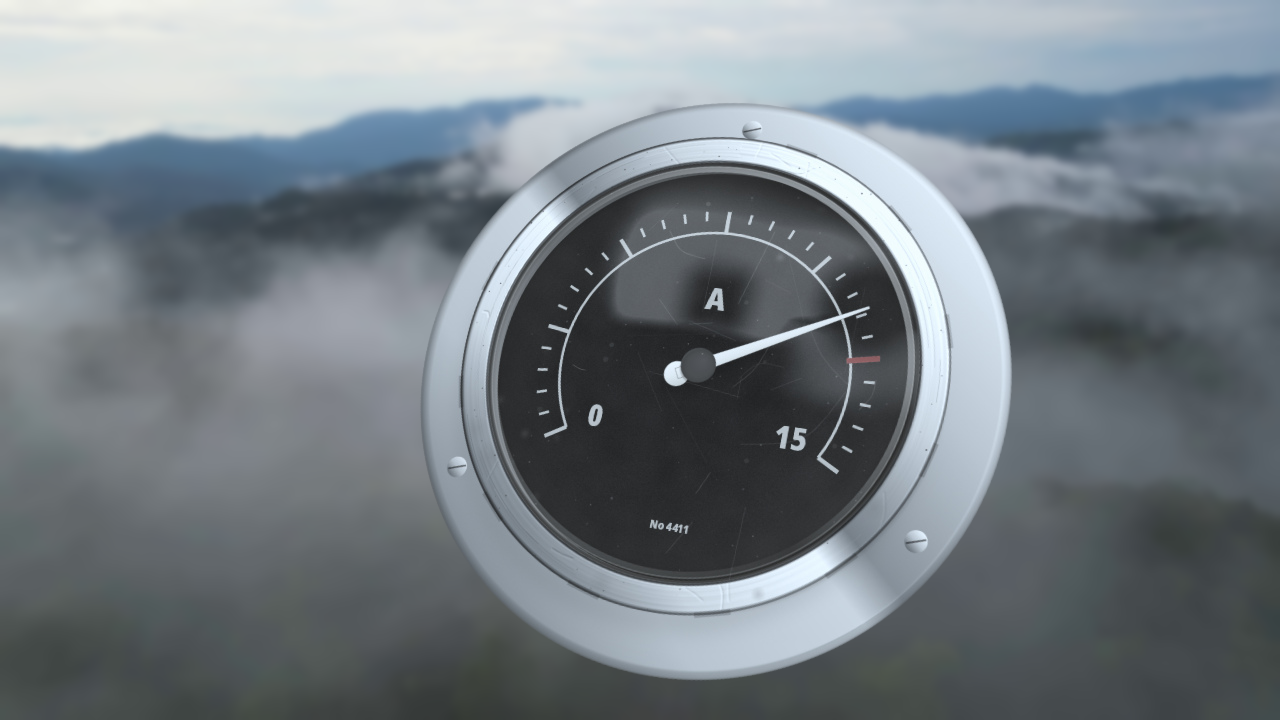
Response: 11.5 A
